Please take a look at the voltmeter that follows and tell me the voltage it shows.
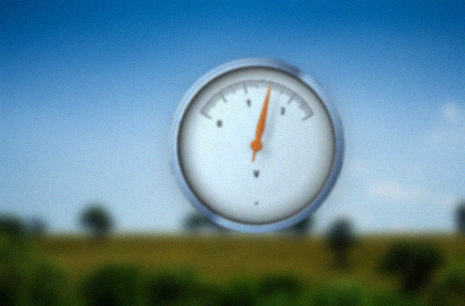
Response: 1.5 V
